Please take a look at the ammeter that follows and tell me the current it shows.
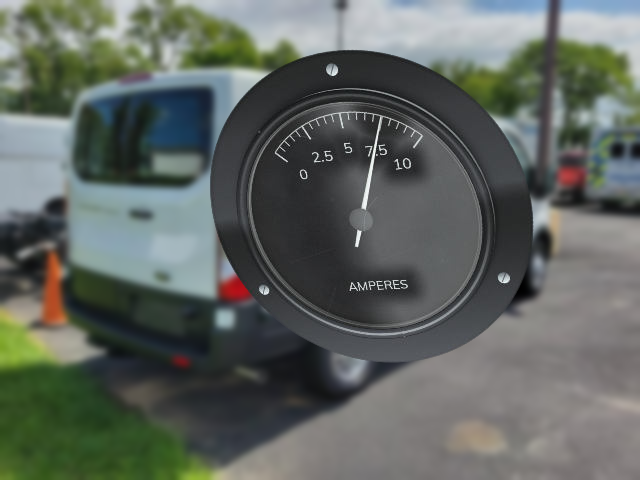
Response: 7.5 A
